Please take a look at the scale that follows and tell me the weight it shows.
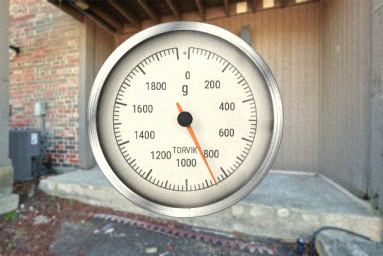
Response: 860 g
